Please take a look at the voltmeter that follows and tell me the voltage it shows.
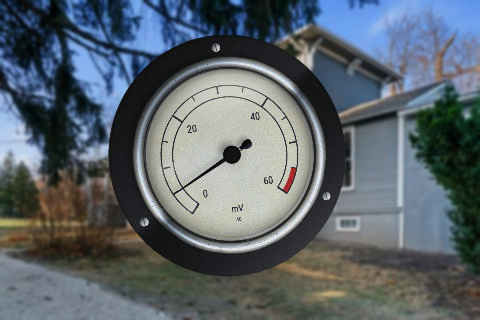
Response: 5 mV
